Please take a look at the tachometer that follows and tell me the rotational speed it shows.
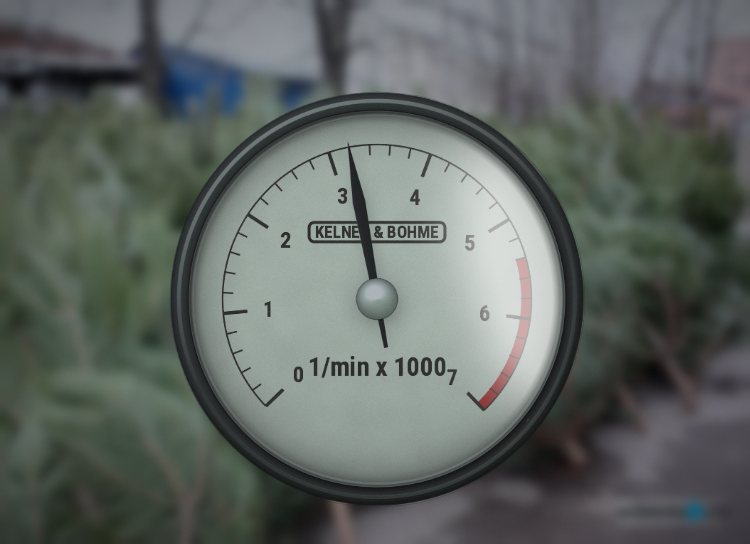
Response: 3200 rpm
